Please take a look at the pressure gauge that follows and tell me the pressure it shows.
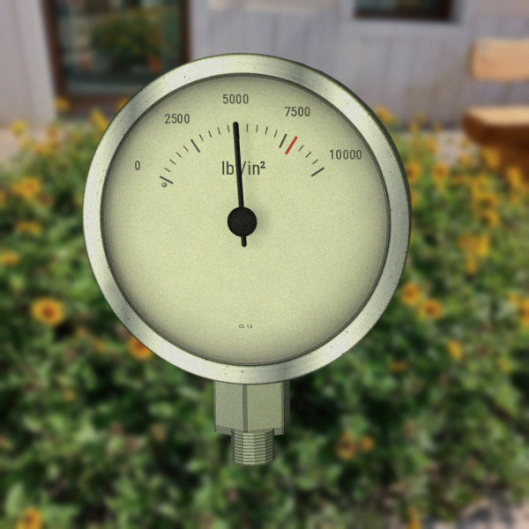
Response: 5000 psi
